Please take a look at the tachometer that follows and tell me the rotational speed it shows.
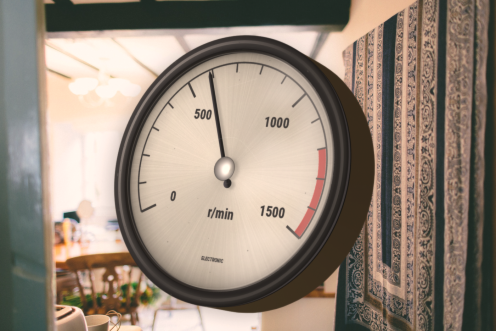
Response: 600 rpm
